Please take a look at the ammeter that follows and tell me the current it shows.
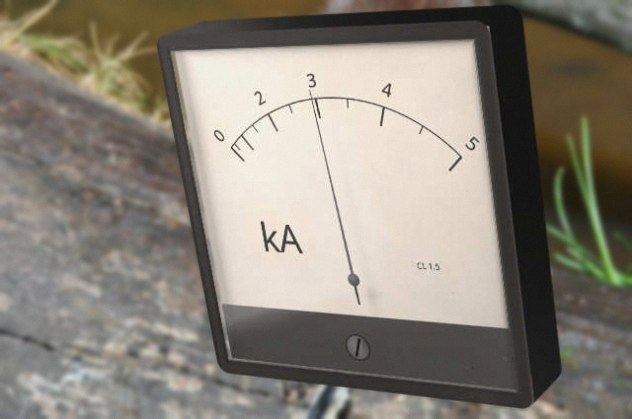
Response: 3 kA
